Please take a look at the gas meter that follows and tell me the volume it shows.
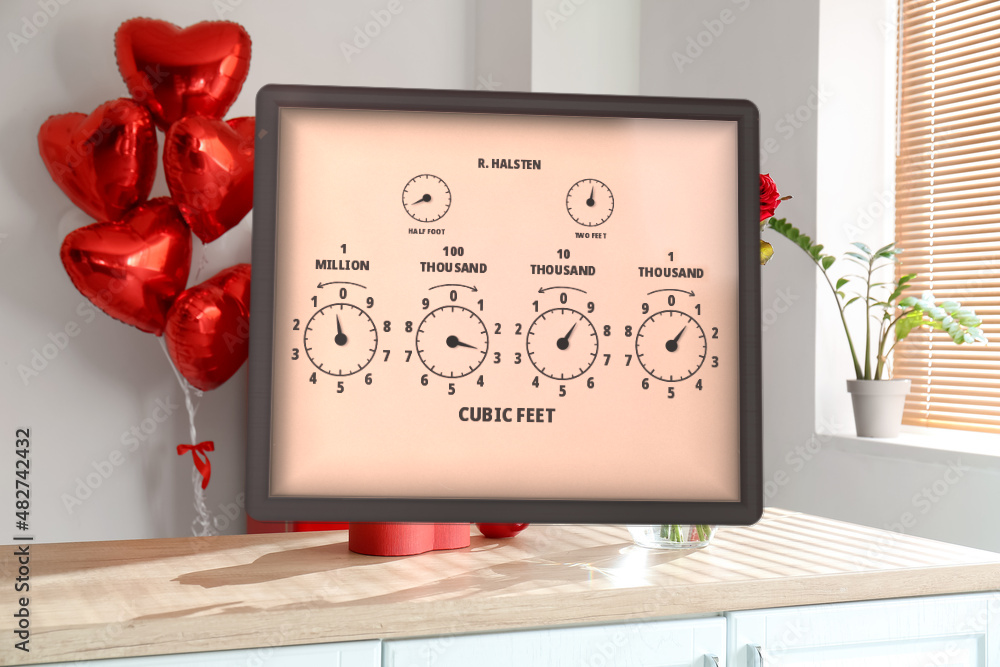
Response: 29100 ft³
